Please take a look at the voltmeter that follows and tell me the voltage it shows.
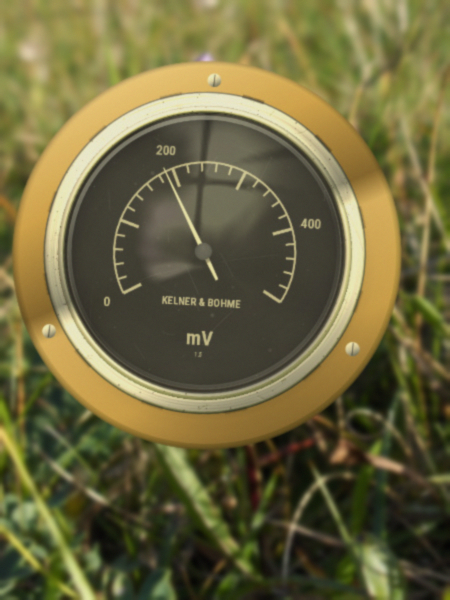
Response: 190 mV
